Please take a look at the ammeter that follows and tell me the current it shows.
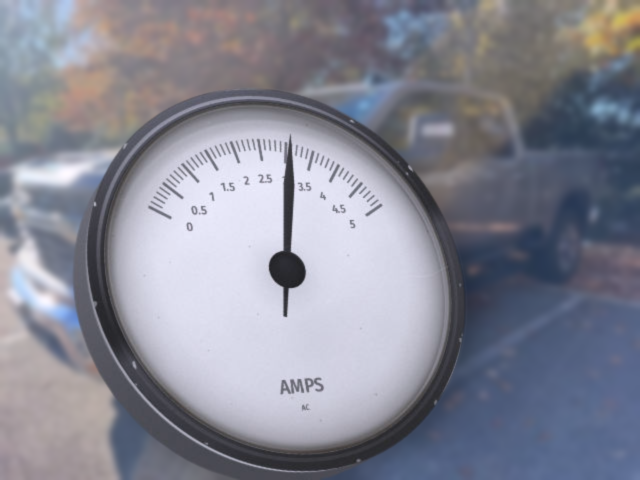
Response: 3 A
